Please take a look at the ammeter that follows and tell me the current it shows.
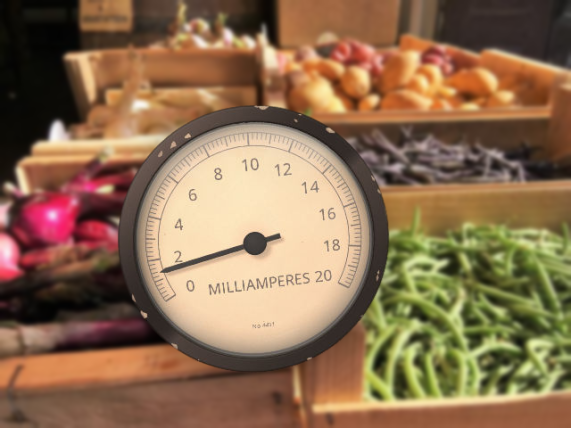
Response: 1.4 mA
